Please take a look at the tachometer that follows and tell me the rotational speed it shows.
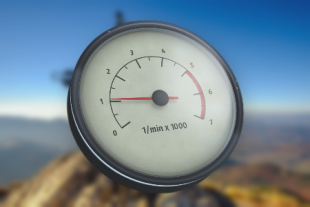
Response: 1000 rpm
